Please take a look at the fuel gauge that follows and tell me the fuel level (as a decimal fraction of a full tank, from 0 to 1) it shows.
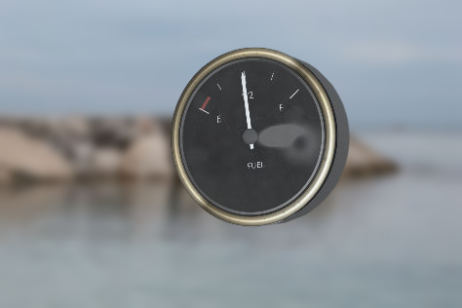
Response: 0.5
